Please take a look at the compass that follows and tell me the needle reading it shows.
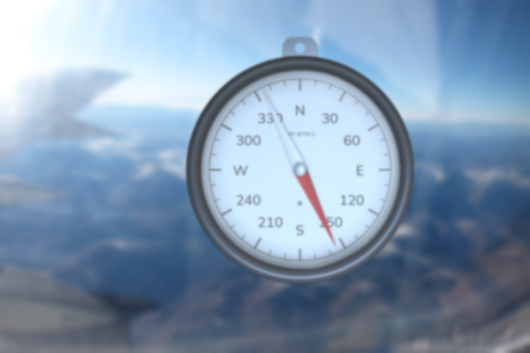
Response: 155 °
